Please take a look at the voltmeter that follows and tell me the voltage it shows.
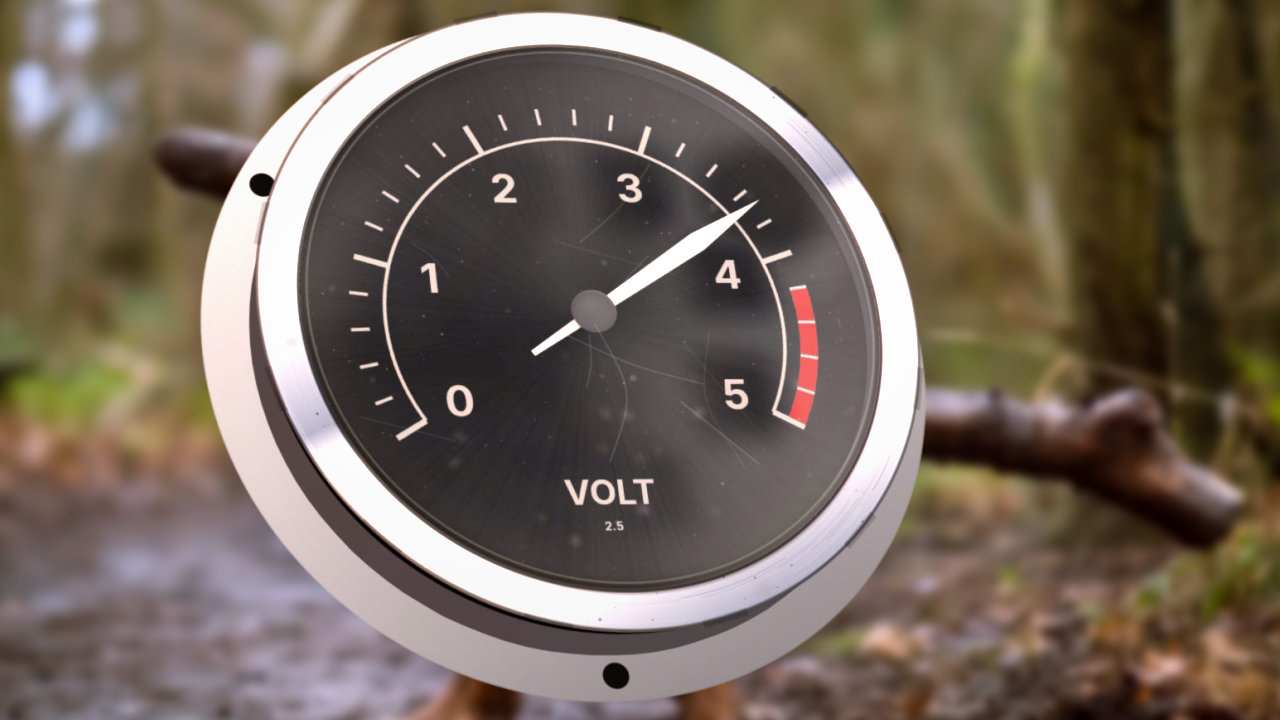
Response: 3.7 V
